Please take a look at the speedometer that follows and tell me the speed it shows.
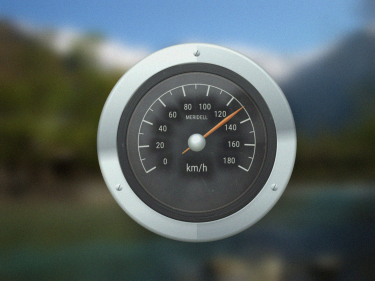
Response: 130 km/h
